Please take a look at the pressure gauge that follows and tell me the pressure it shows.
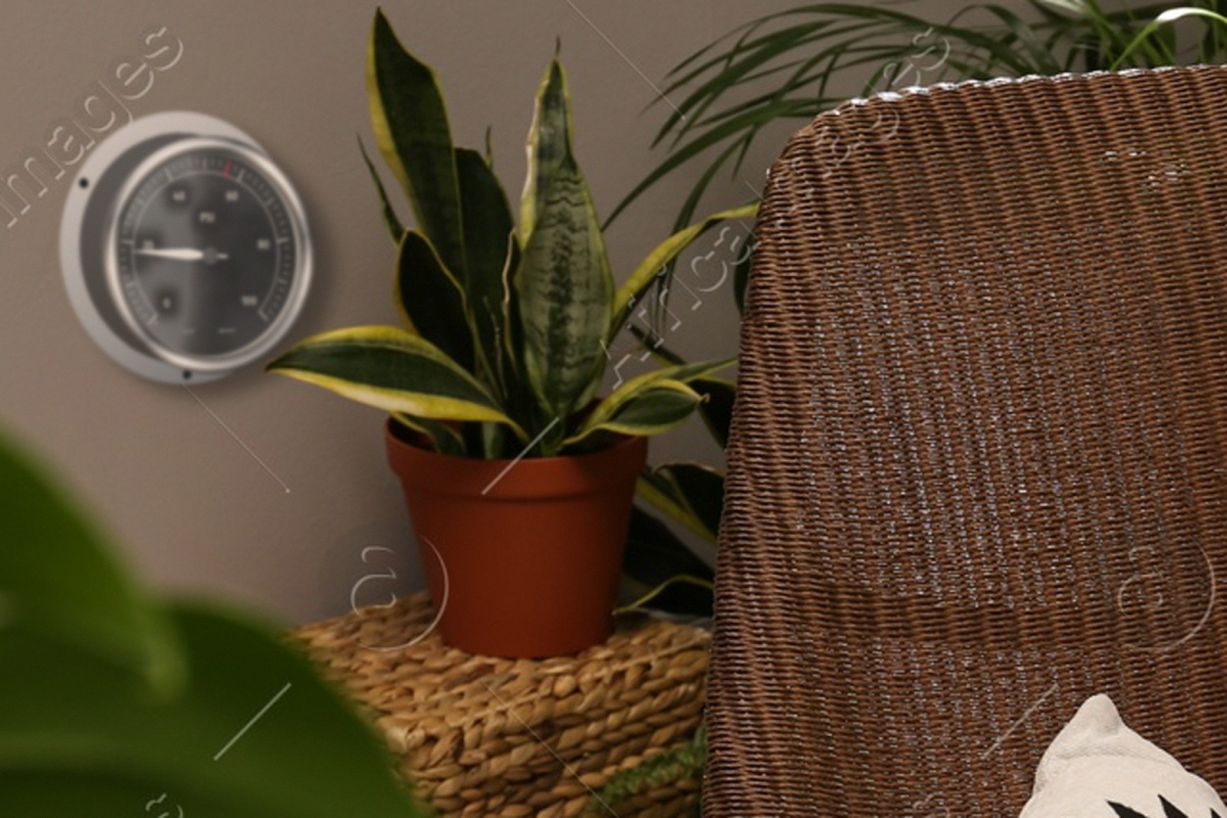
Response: 18 psi
